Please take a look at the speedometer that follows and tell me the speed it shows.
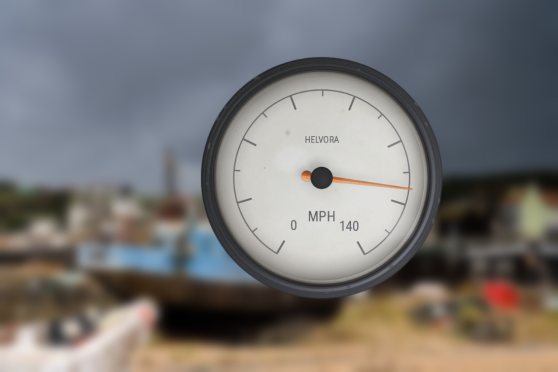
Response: 115 mph
